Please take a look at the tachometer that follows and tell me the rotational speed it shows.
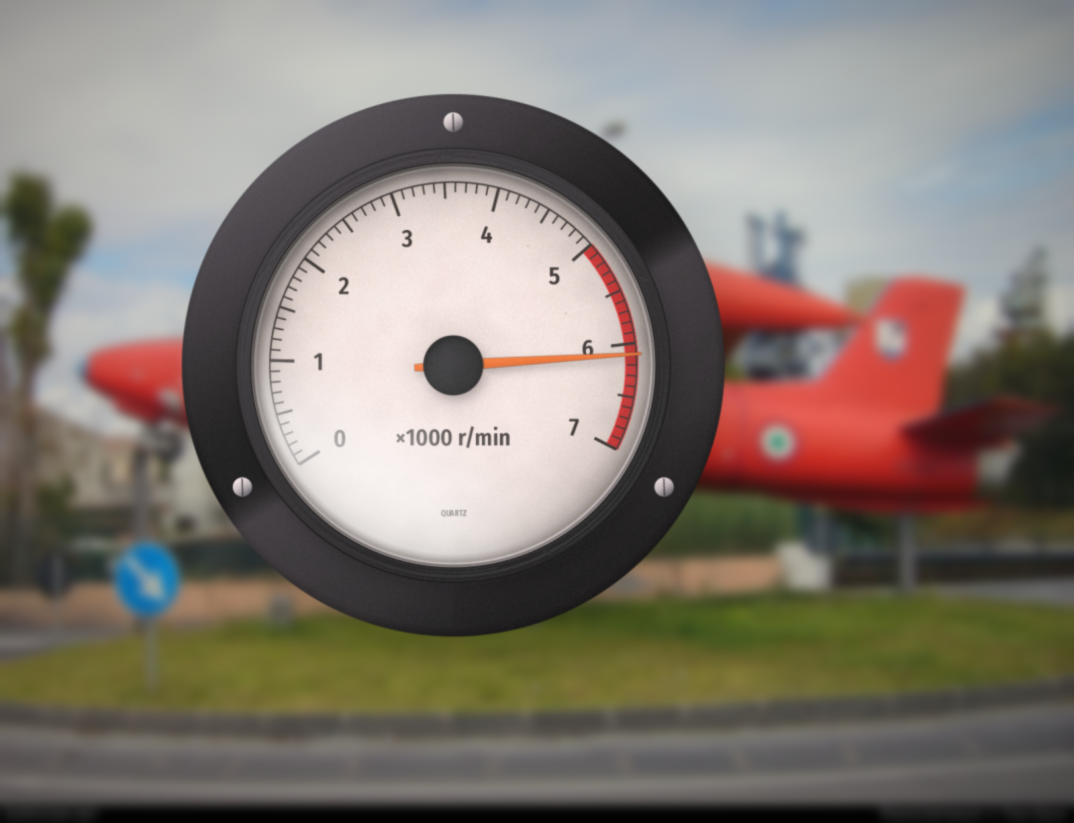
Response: 6100 rpm
